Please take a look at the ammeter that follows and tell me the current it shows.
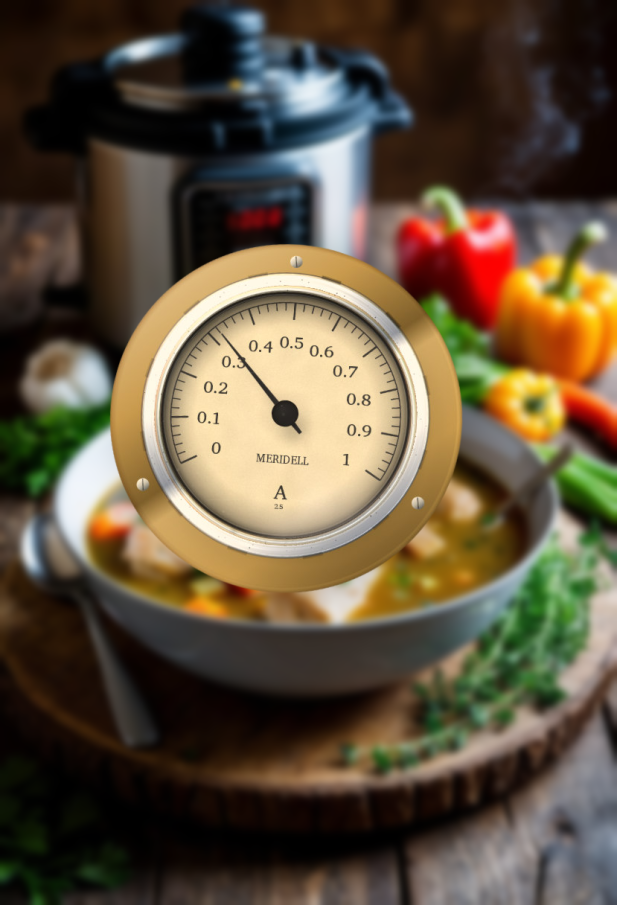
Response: 0.32 A
